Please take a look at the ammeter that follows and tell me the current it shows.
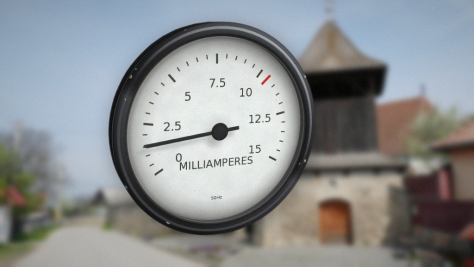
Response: 1.5 mA
